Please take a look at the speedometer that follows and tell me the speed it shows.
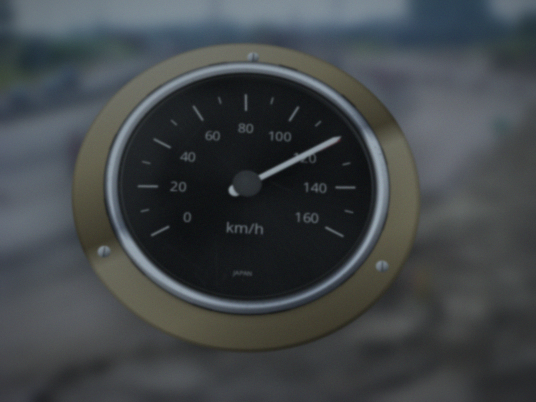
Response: 120 km/h
